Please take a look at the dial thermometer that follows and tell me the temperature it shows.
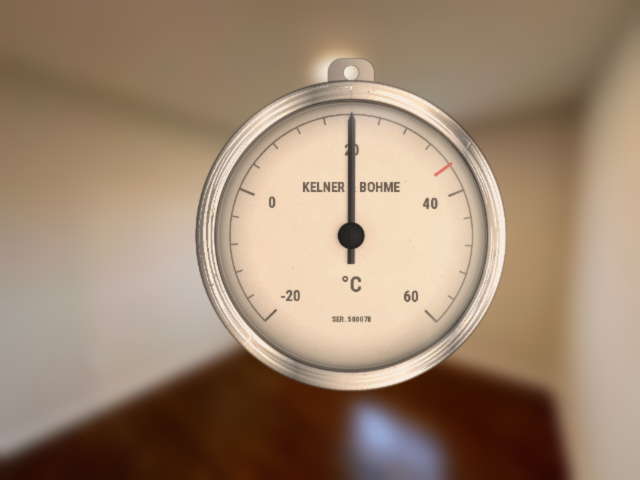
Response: 20 °C
